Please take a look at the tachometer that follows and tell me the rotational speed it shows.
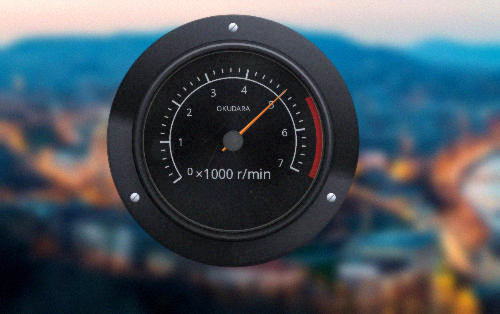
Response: 5000 rpm
